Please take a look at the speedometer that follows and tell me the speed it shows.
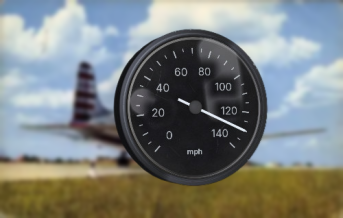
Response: 130 mph
